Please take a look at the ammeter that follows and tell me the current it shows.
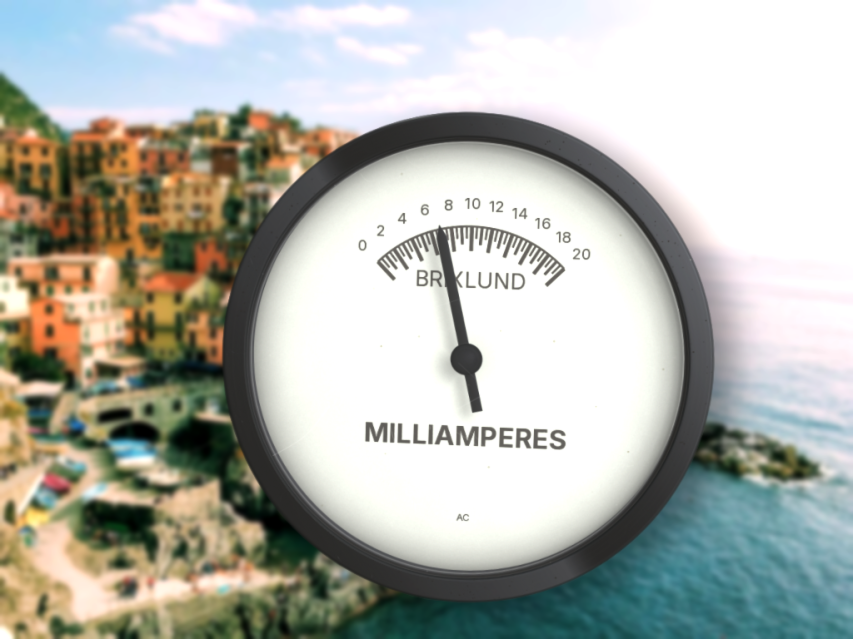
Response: 7 mA
